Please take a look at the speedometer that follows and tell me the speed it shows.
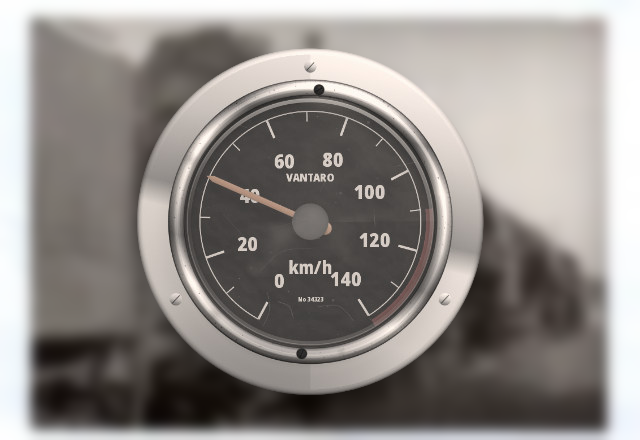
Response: 40 km/h
